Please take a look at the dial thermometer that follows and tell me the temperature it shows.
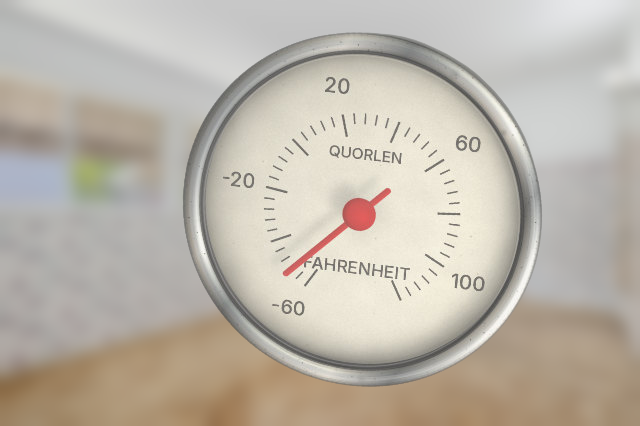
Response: -52 °F
